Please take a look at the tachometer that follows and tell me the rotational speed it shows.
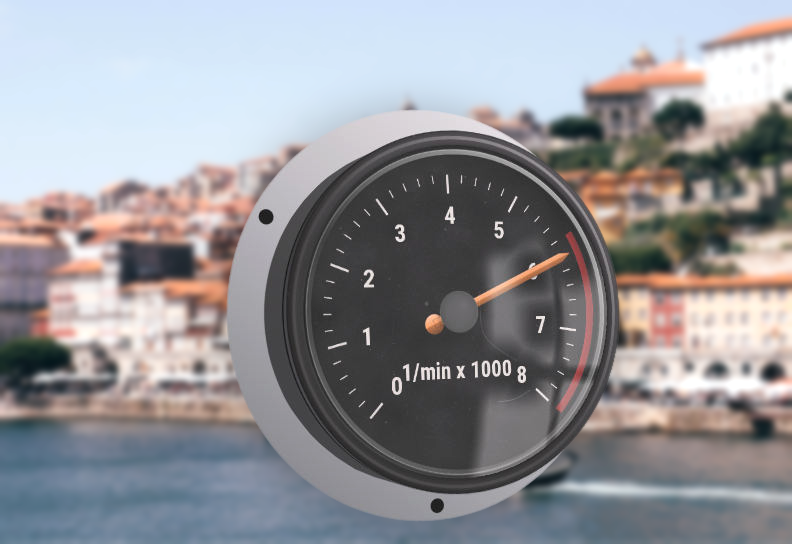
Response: 6000 rpm
